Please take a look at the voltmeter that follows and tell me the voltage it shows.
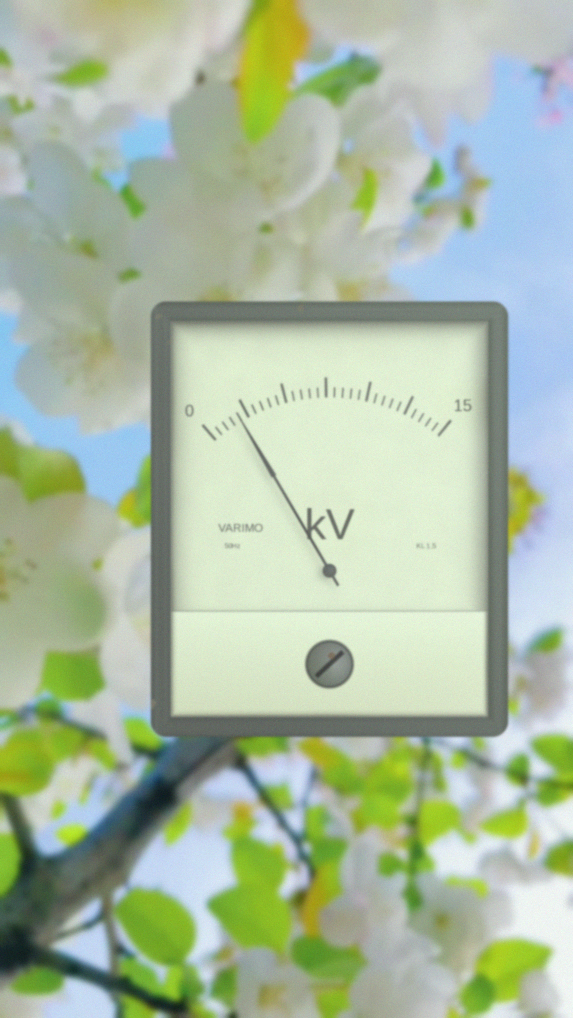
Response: 2 kV
